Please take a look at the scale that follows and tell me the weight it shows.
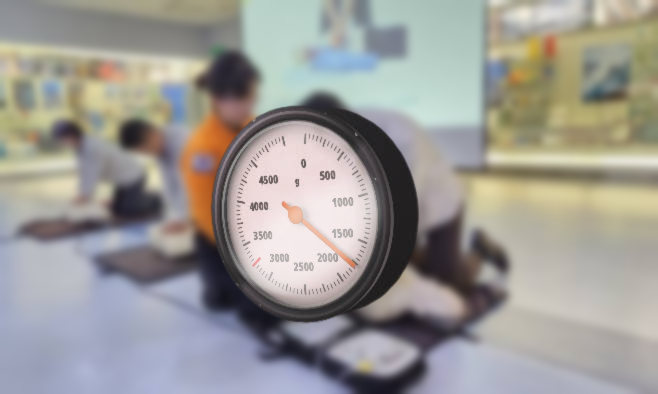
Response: 1750 g
